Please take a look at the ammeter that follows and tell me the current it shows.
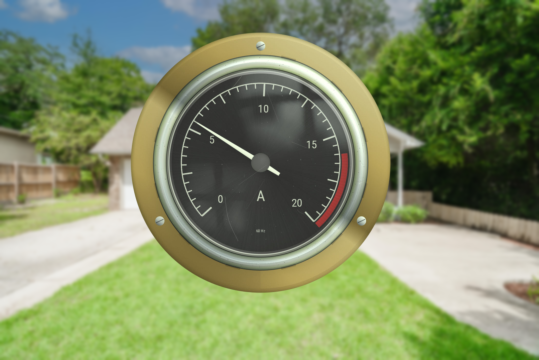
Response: 5.5 A
